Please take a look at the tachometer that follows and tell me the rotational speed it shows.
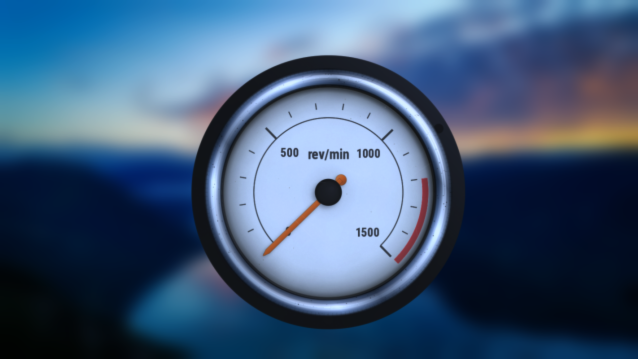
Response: 0 rpm
